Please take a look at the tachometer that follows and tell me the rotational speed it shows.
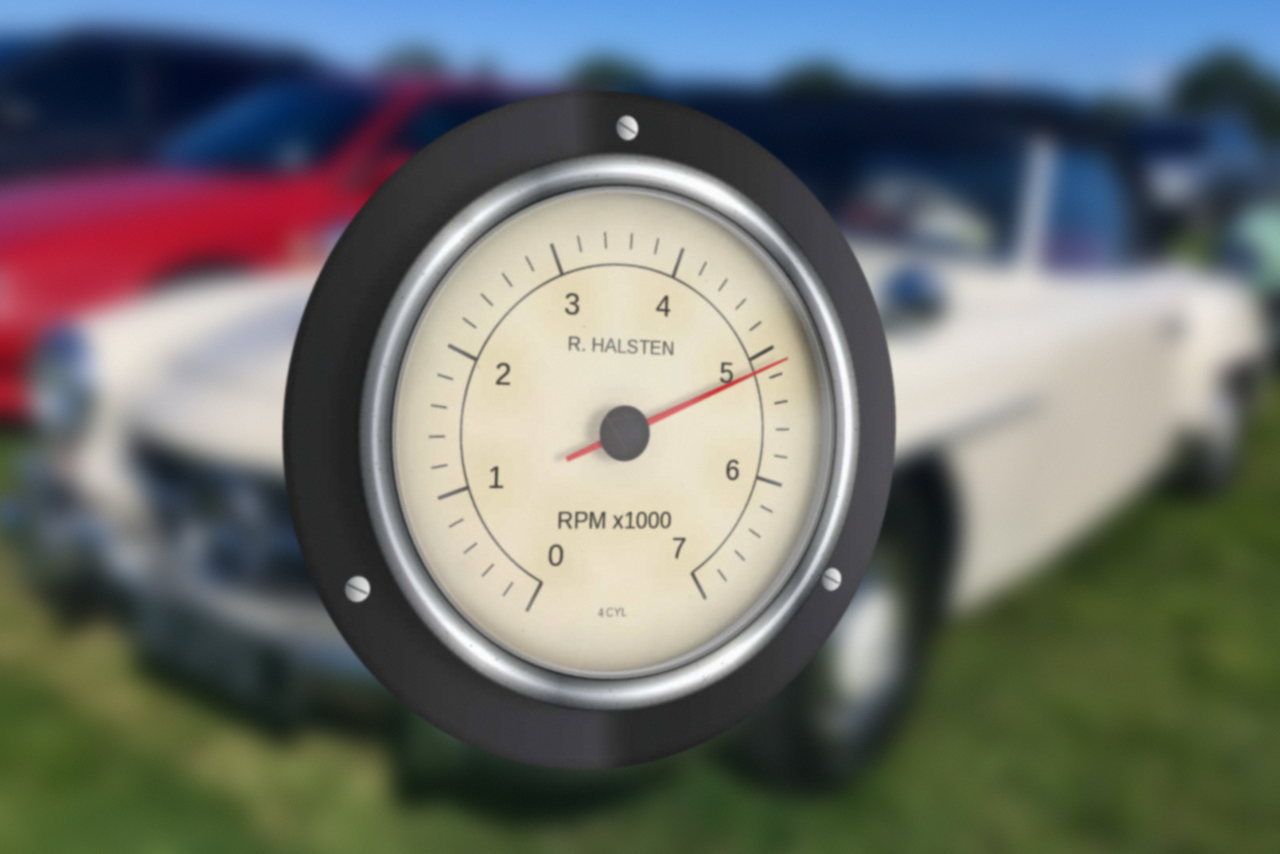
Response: 5100 rpm
